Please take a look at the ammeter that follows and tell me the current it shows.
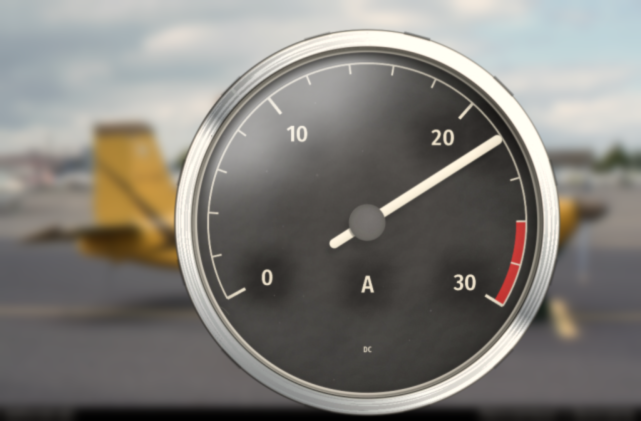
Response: 22 A
